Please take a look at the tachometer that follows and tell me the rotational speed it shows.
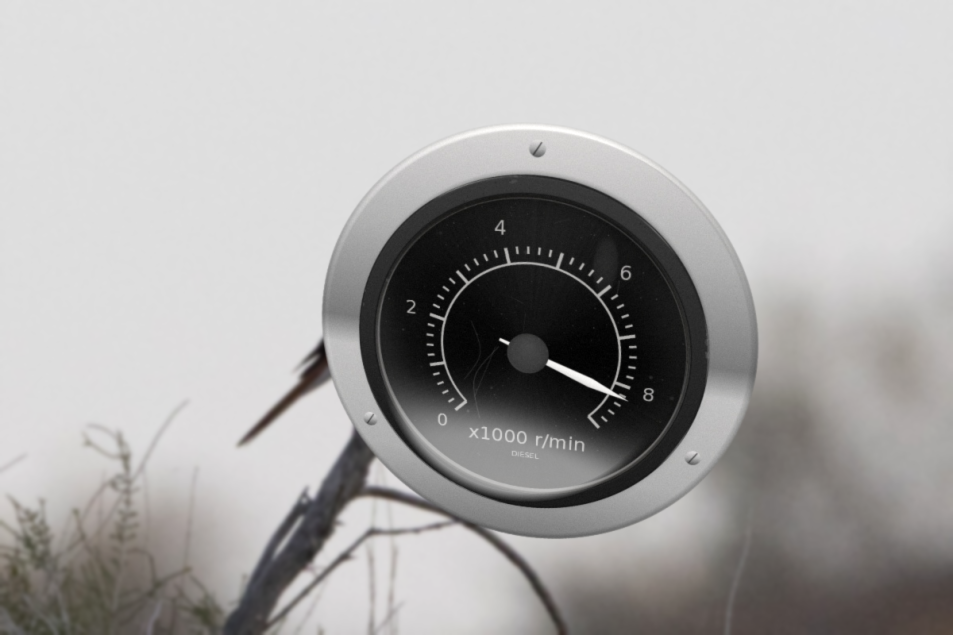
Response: 8200 rpm
